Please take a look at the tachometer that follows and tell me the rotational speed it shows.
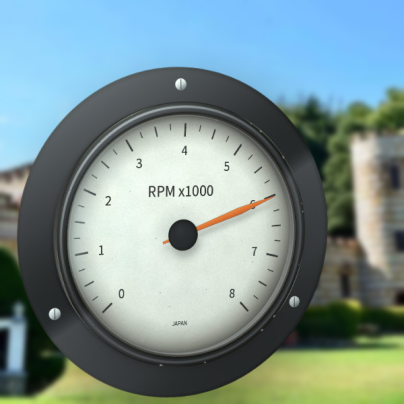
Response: 6000 rpm
